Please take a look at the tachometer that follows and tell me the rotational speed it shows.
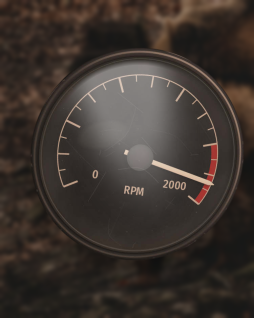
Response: 1850 rpm
